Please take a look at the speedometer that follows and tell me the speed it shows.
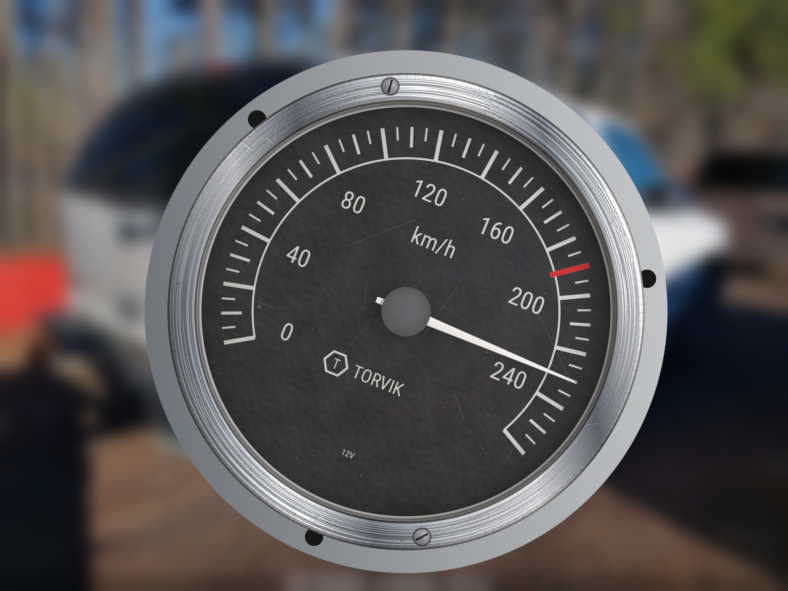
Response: 230 km/h
